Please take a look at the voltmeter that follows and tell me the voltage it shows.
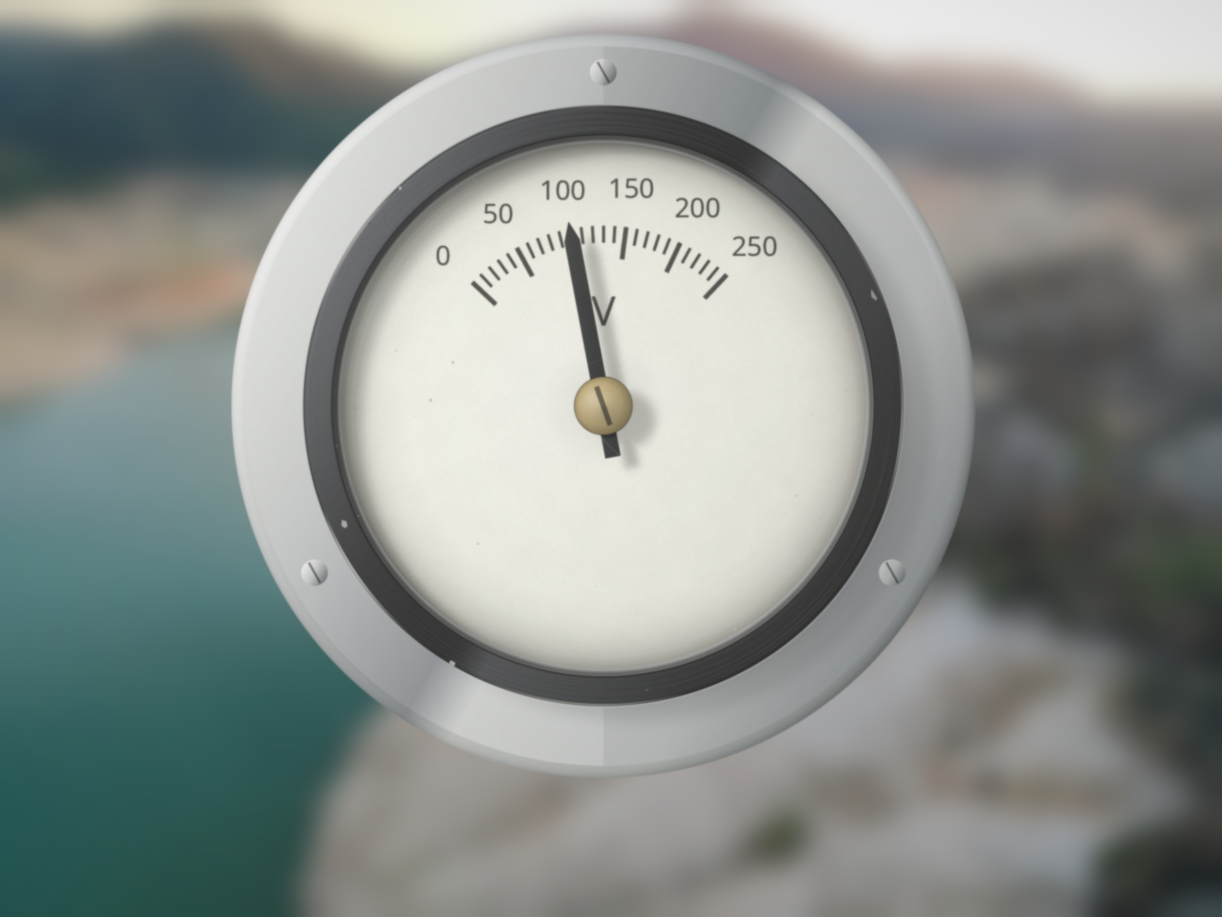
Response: 100 V
